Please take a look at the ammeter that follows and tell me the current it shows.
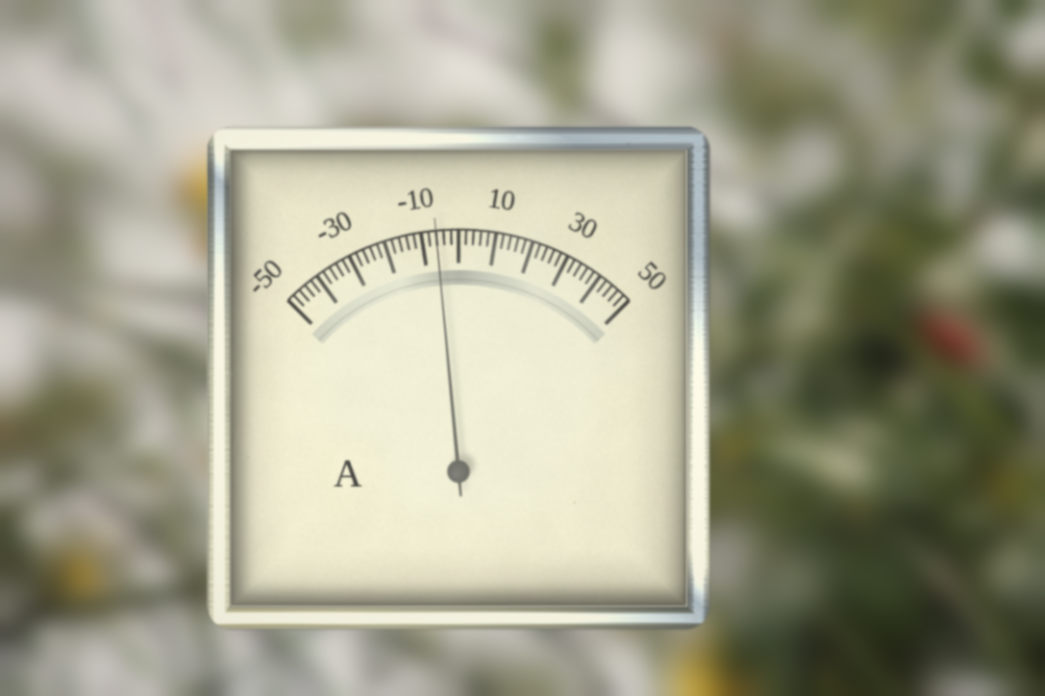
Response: -6 A
